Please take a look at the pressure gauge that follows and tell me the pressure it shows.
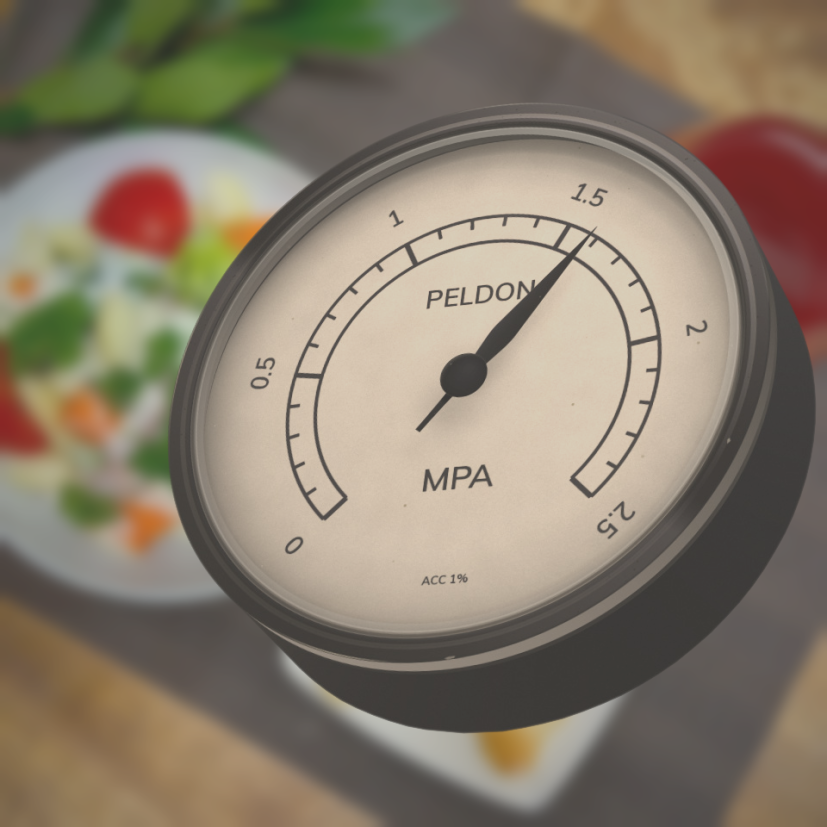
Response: 1.6 MPa
